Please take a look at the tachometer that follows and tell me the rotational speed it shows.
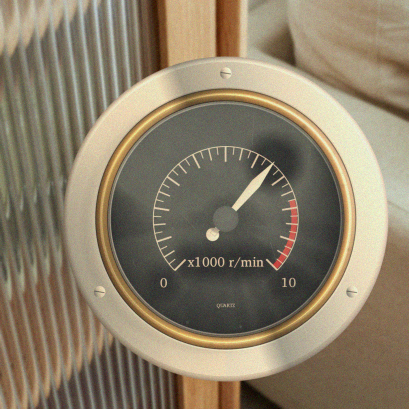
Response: 6500 rpm
